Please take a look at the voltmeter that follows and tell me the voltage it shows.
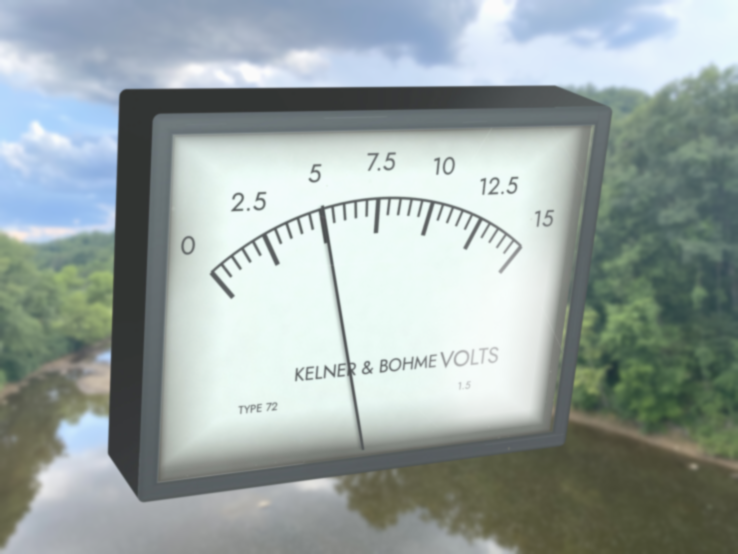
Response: 5 V
